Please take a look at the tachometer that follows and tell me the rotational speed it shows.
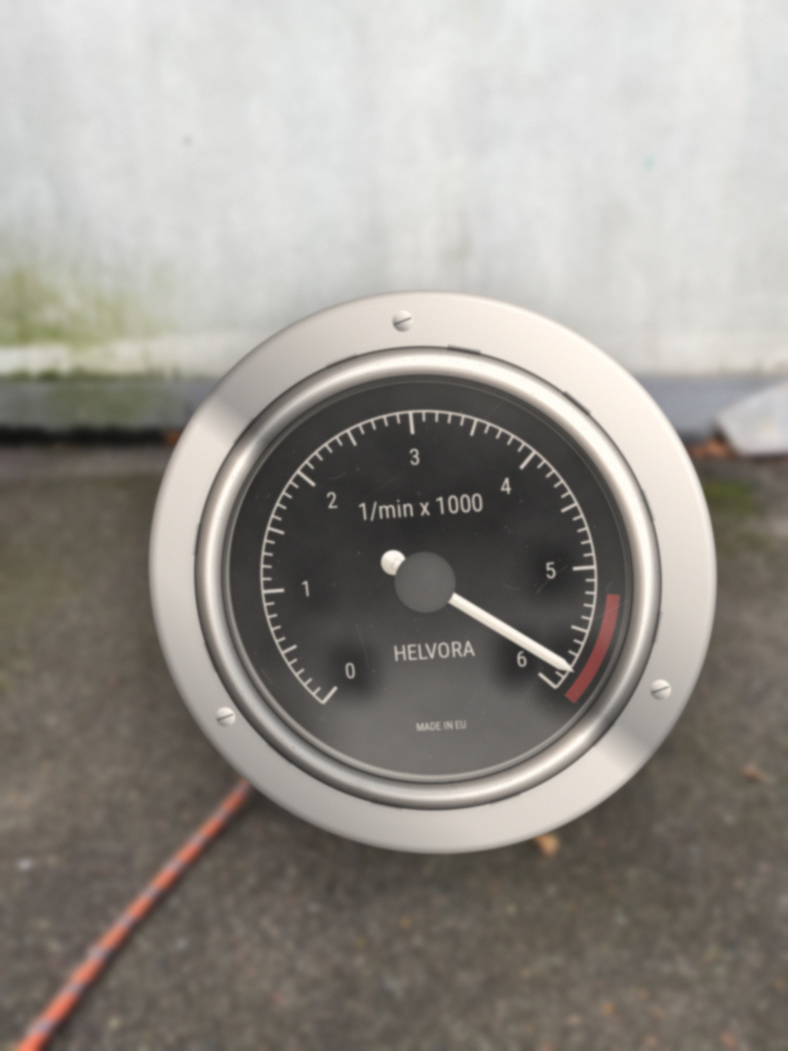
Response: 5800 rpm
